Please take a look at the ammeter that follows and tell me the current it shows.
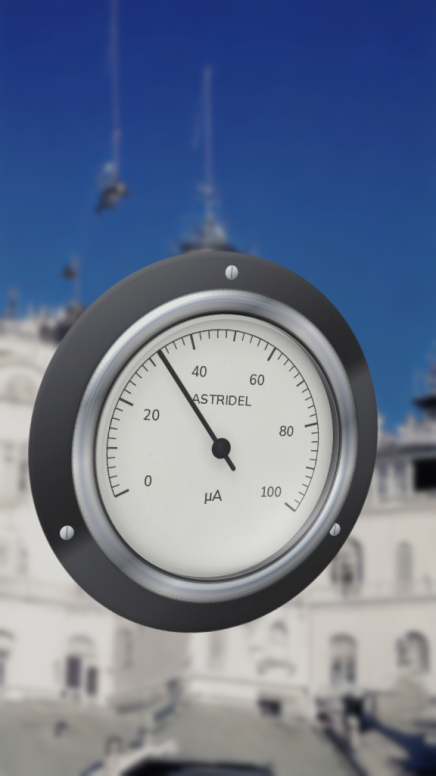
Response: 32 µA
